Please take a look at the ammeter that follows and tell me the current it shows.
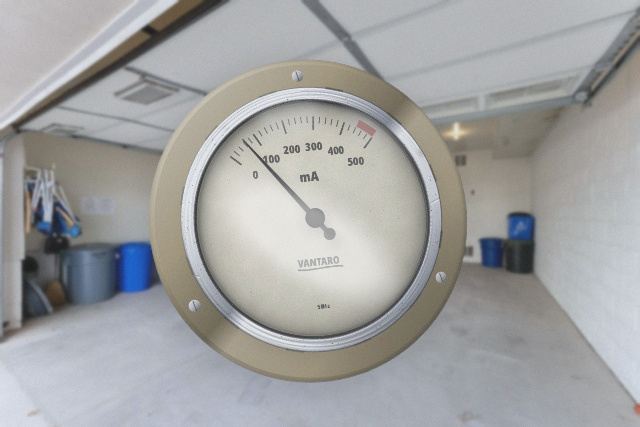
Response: 60 mA
